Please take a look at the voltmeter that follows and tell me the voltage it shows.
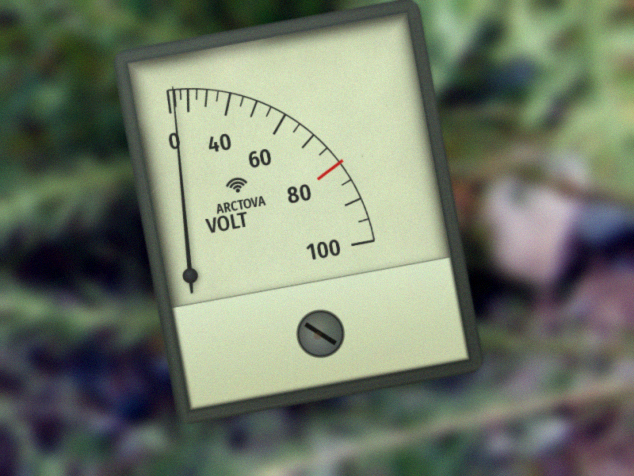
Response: 10 V
